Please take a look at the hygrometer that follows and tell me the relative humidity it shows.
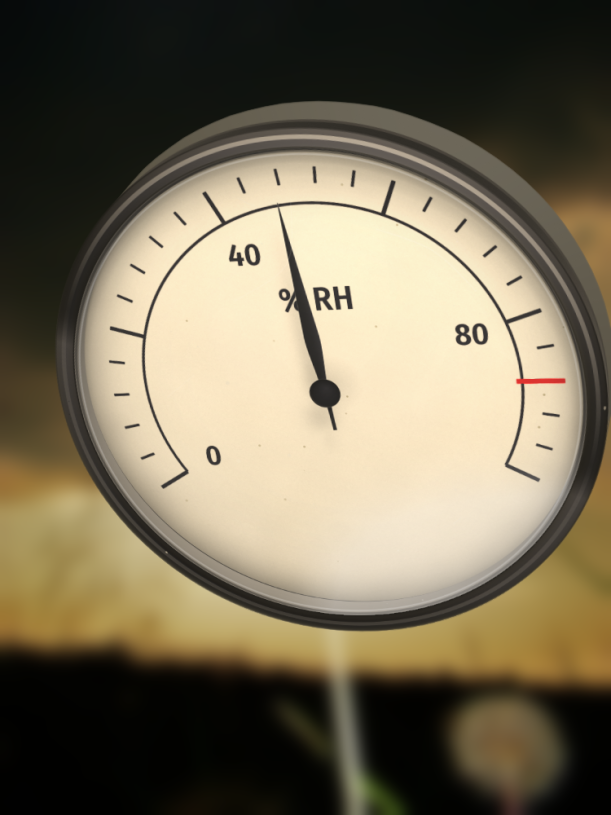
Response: 48 %
